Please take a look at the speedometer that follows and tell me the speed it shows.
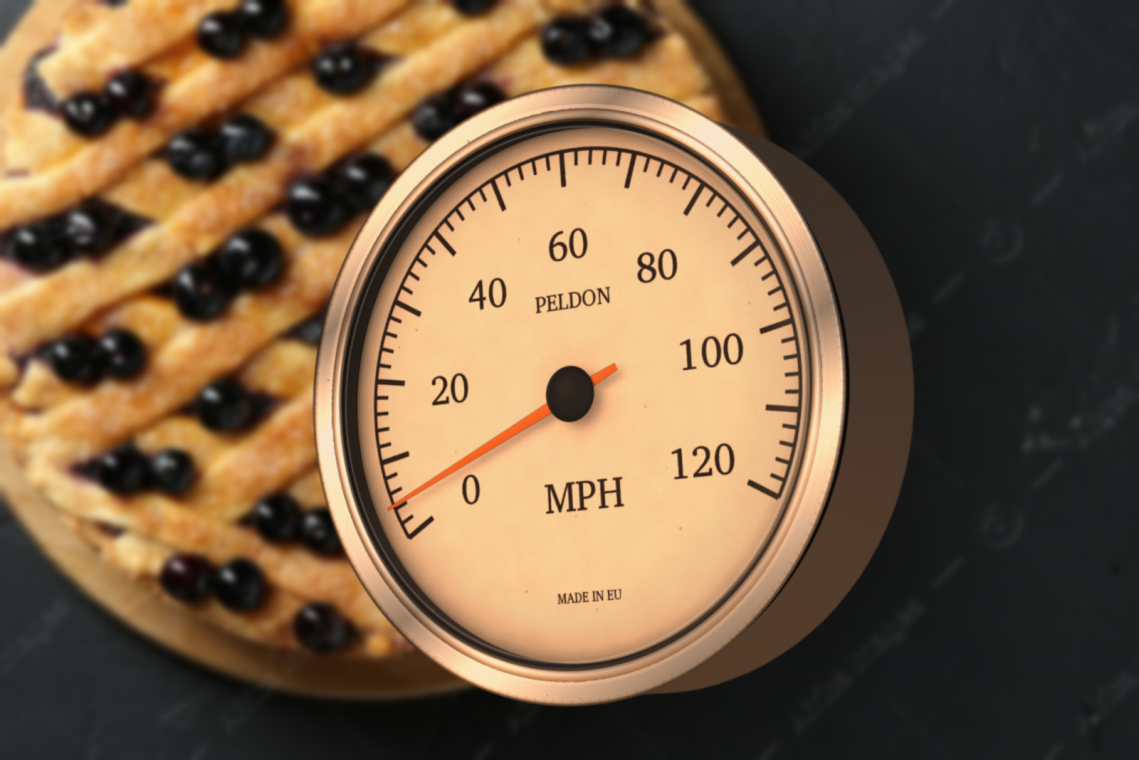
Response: 4 mph
